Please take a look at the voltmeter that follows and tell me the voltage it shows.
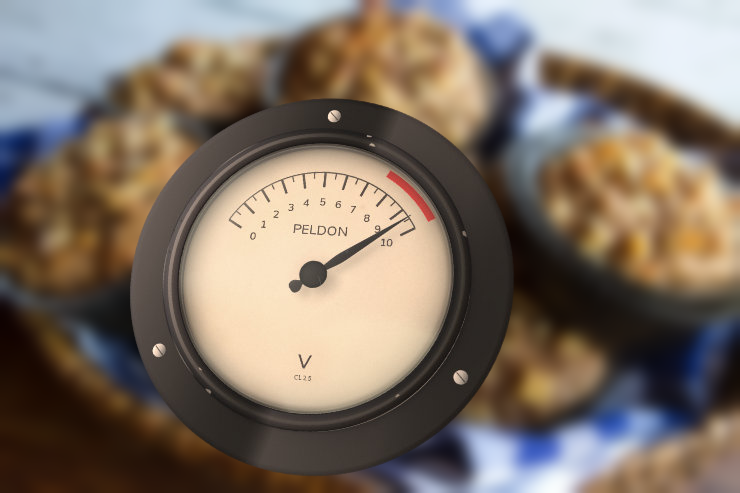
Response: 9.5 V
